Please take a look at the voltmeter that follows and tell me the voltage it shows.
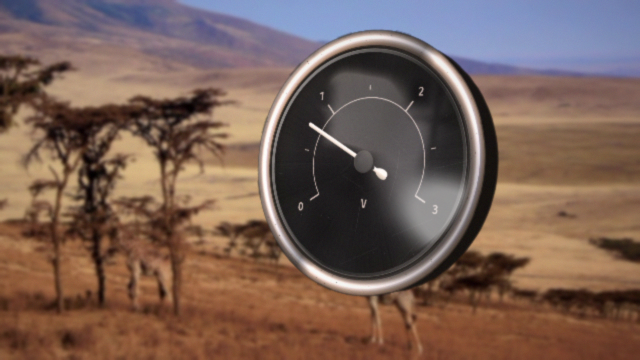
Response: 0.75 V
